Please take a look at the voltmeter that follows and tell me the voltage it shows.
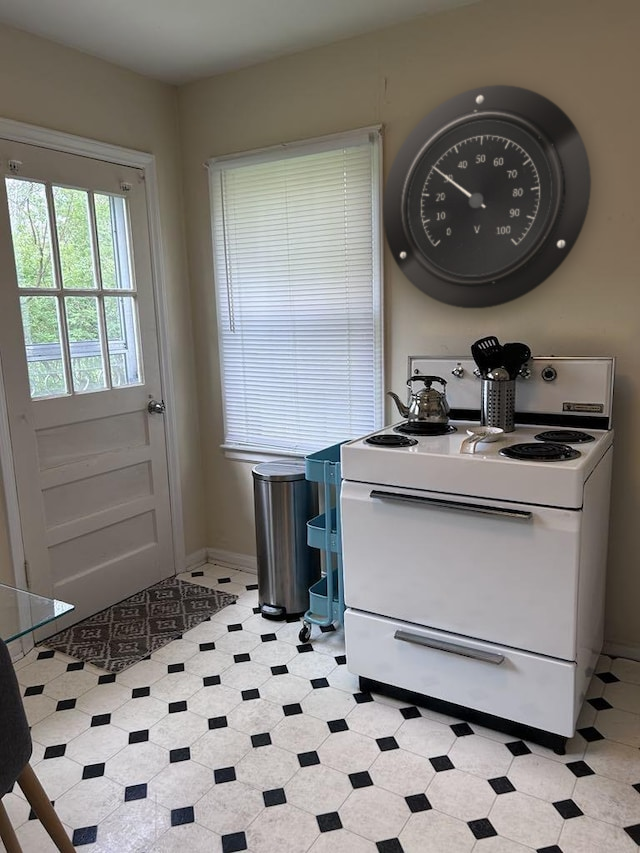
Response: 30 V
